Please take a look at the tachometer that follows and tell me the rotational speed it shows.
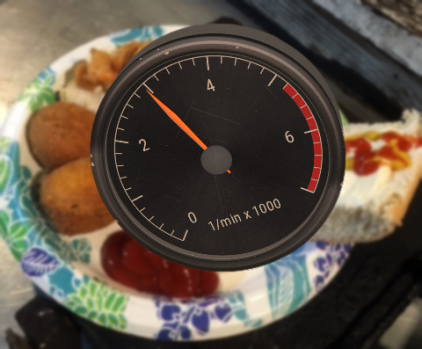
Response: 3000 rpm
